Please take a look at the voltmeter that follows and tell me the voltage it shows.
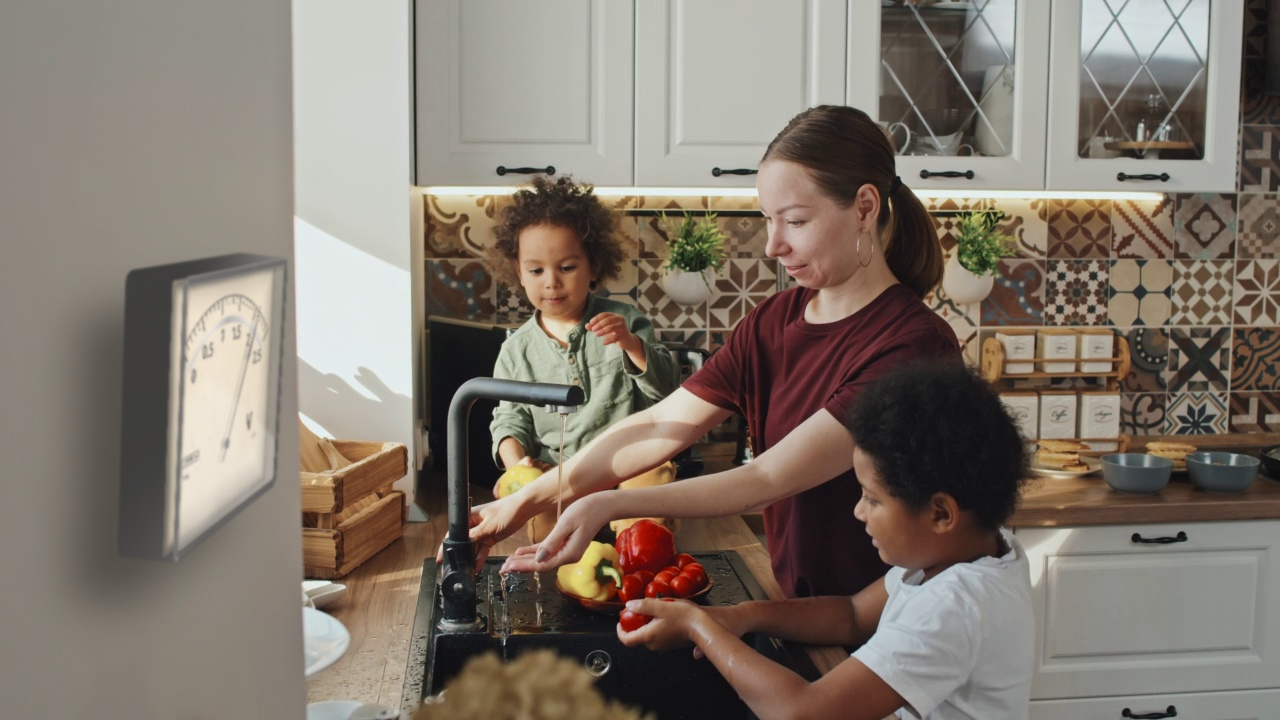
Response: 2 V
